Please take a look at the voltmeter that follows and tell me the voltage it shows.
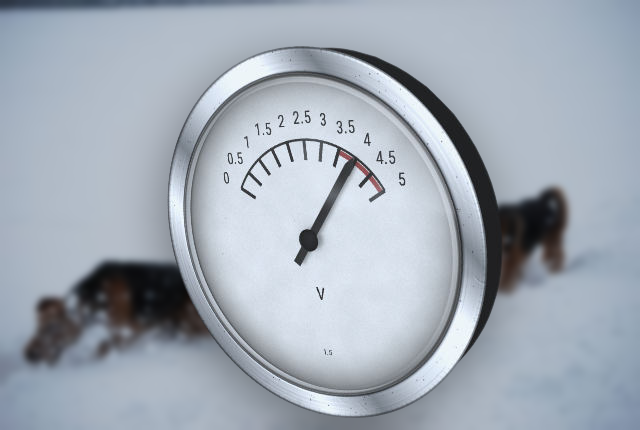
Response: 4 V
